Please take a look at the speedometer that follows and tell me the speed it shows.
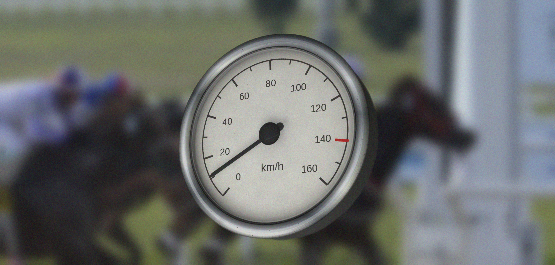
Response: 10 km/h
